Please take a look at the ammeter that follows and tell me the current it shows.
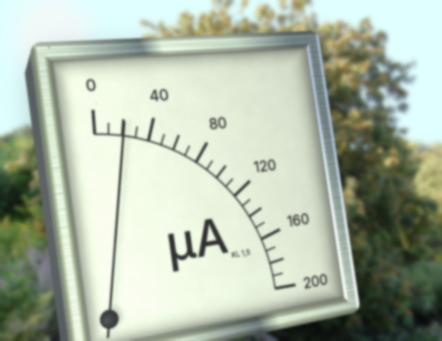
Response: 20 µA
